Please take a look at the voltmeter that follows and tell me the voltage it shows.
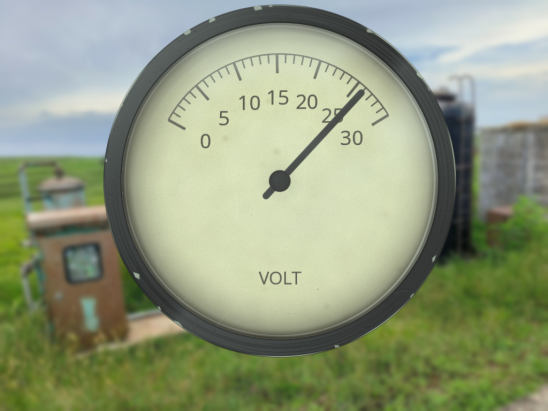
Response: 26 V
